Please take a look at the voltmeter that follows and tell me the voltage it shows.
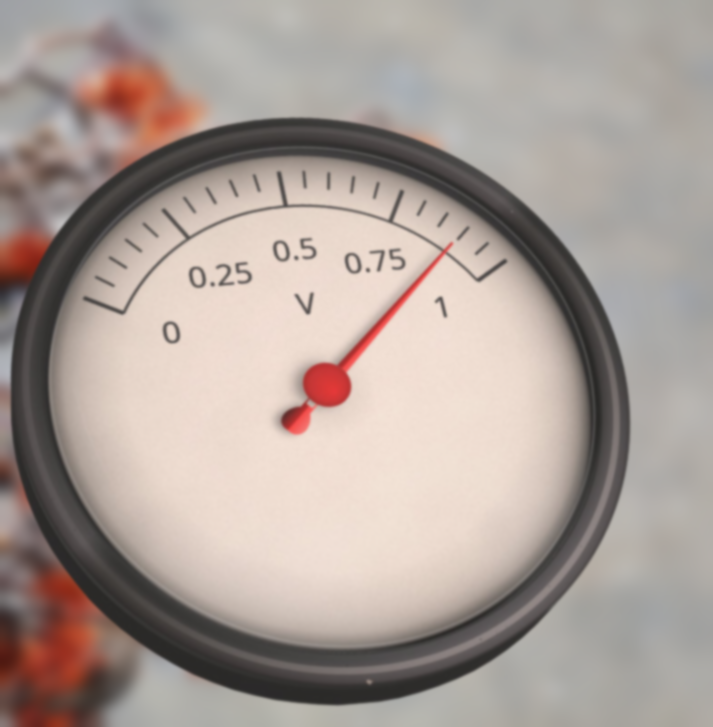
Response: 0.9 V
